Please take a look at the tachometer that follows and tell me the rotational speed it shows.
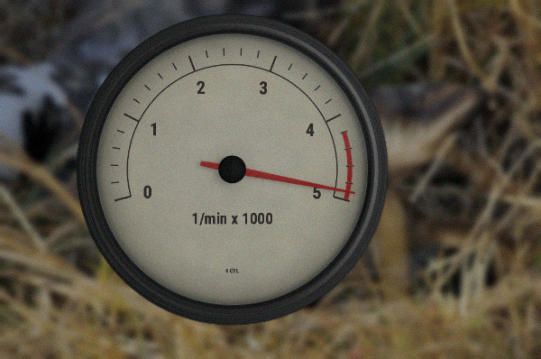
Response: 4900 rpm
